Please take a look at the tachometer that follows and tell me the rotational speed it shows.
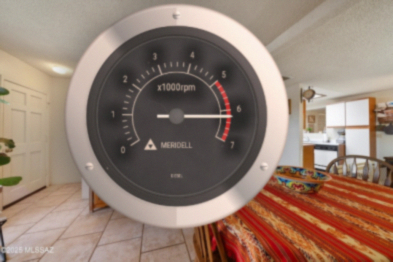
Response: 6200 rpm
